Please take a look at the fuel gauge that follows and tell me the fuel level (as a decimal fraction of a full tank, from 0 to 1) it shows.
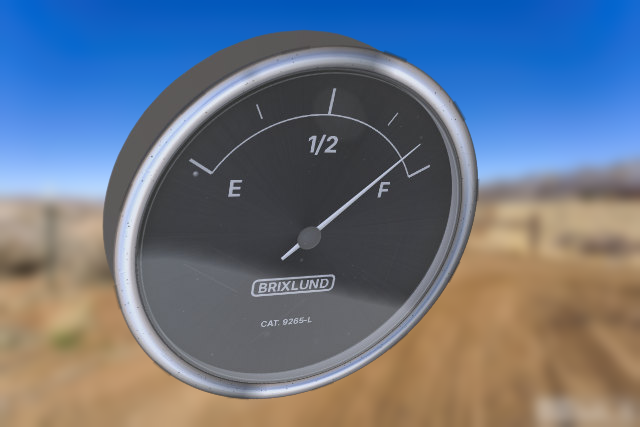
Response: 0.875
